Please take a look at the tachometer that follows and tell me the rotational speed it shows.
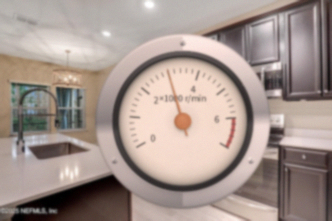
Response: 3000 rpm
